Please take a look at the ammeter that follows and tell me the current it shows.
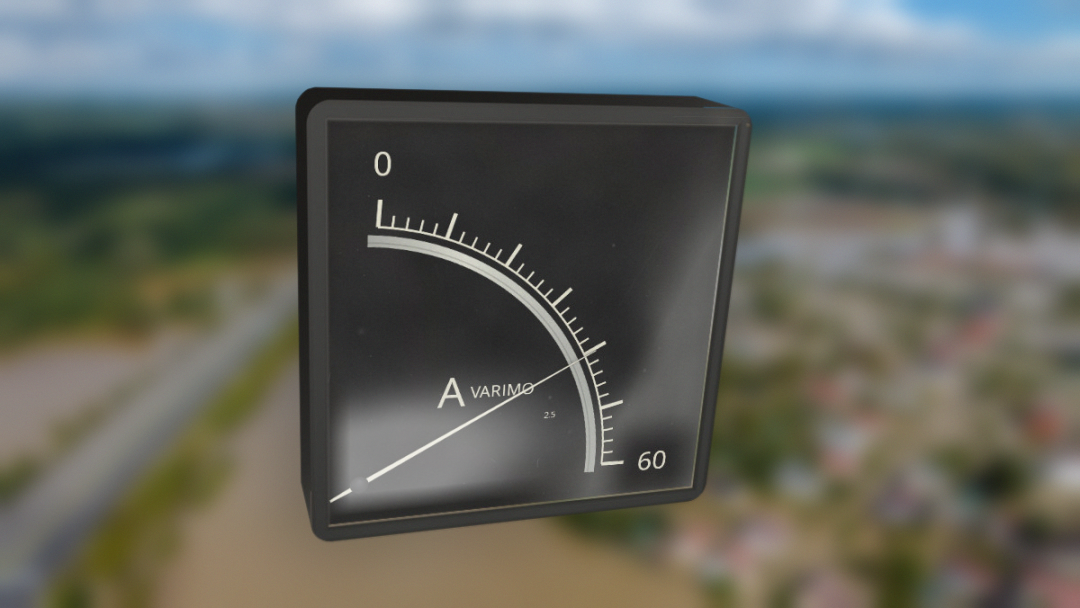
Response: 40 A
